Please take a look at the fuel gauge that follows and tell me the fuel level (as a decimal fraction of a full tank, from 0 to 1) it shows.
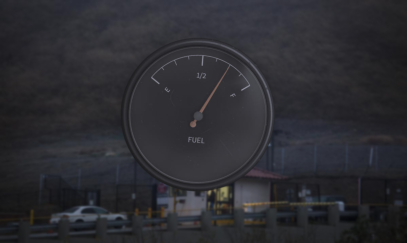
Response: 0.75
